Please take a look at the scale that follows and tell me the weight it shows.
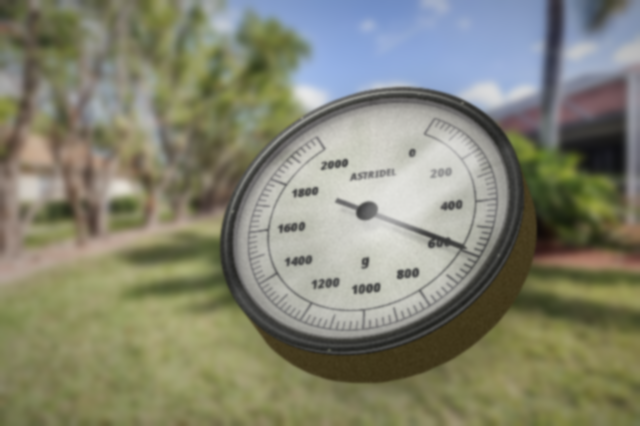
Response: 600 g
